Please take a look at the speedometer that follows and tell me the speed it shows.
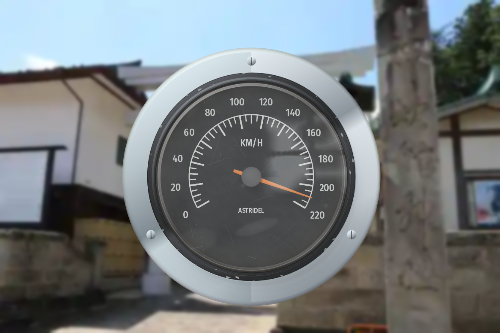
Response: 210 km/h
